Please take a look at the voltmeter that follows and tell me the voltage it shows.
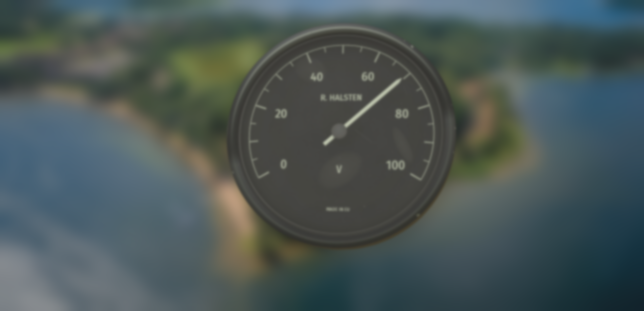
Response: 70 V
